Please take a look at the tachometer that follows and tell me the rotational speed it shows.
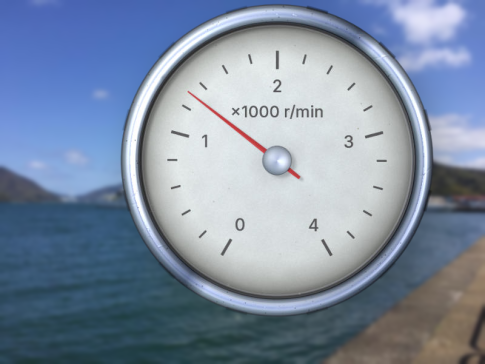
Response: 1300 rpm
